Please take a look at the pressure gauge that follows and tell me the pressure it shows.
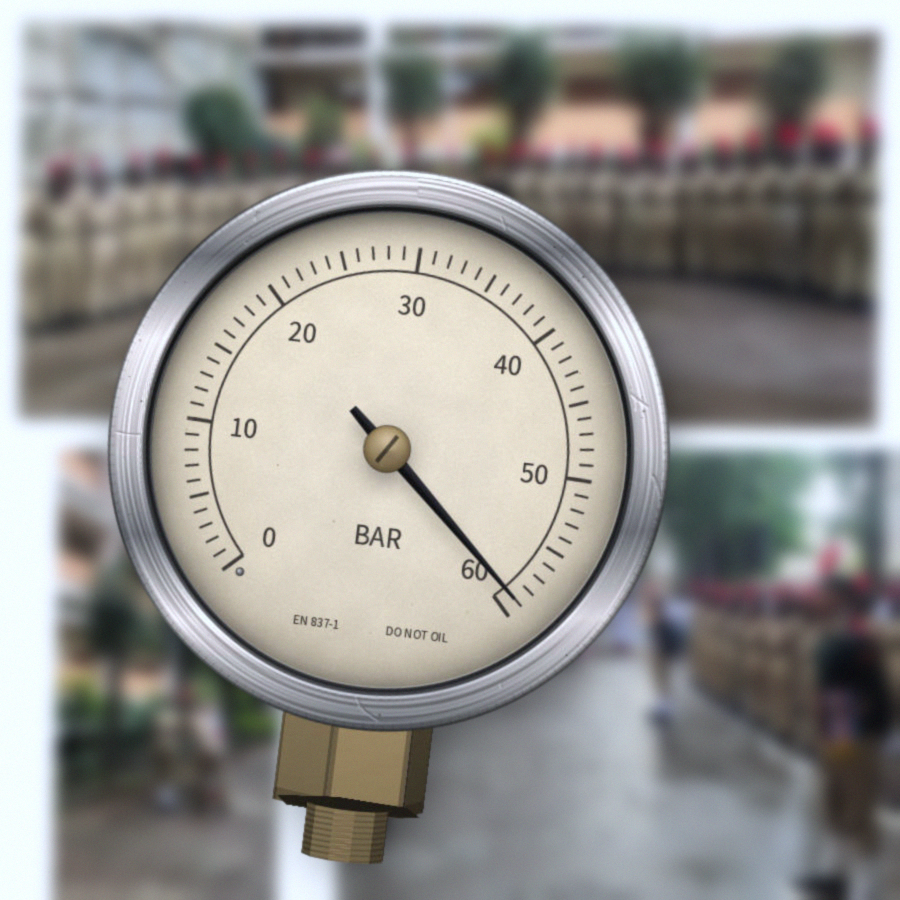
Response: 59 bar
